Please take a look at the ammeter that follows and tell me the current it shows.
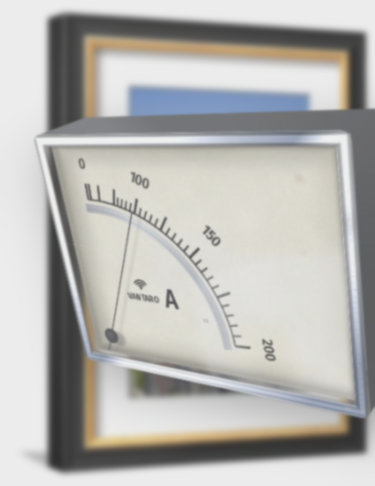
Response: 100 A
